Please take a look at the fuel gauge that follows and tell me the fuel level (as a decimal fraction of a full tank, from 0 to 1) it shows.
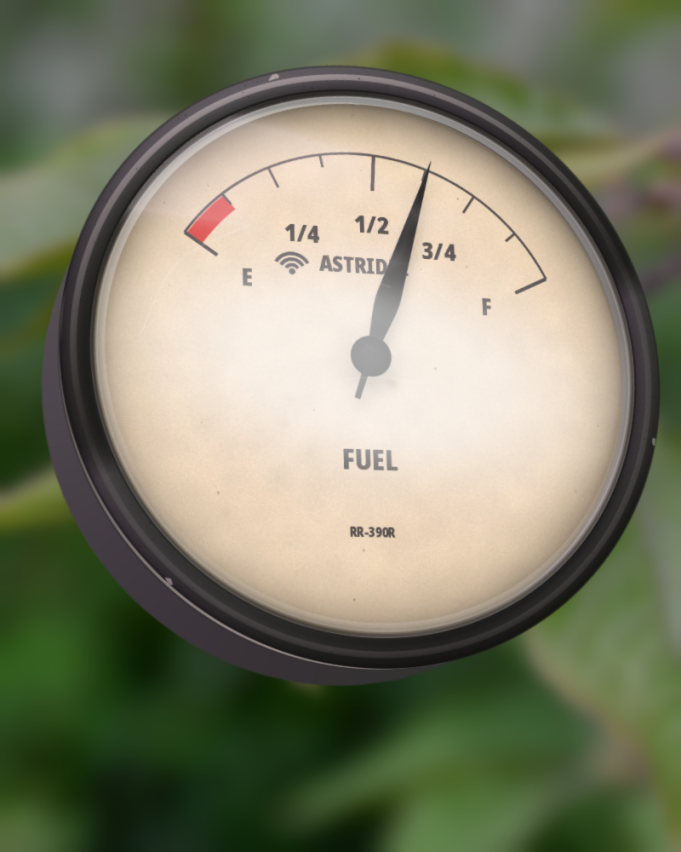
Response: 0.625
